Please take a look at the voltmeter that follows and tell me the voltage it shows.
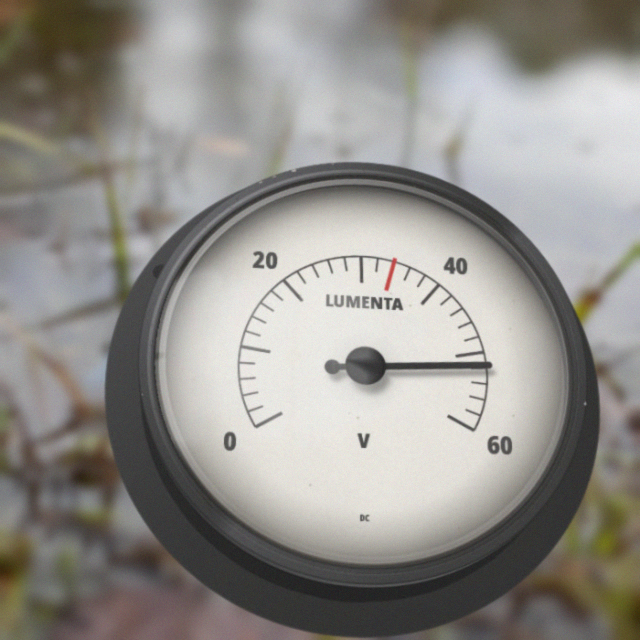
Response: 52 V
